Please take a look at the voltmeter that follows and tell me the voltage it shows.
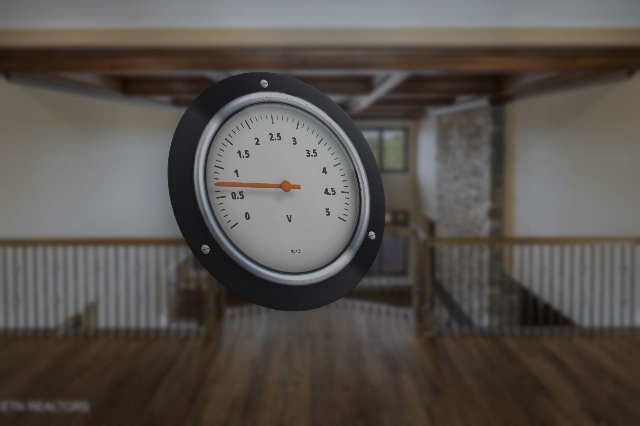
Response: 0.7 V
